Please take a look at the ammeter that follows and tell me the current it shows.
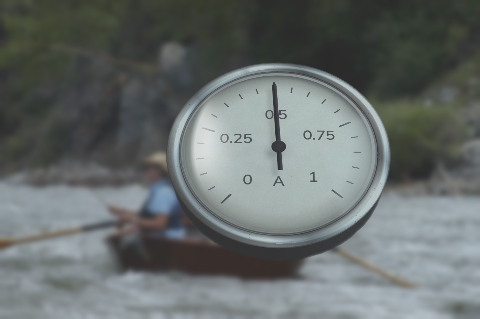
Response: 0.5 A
